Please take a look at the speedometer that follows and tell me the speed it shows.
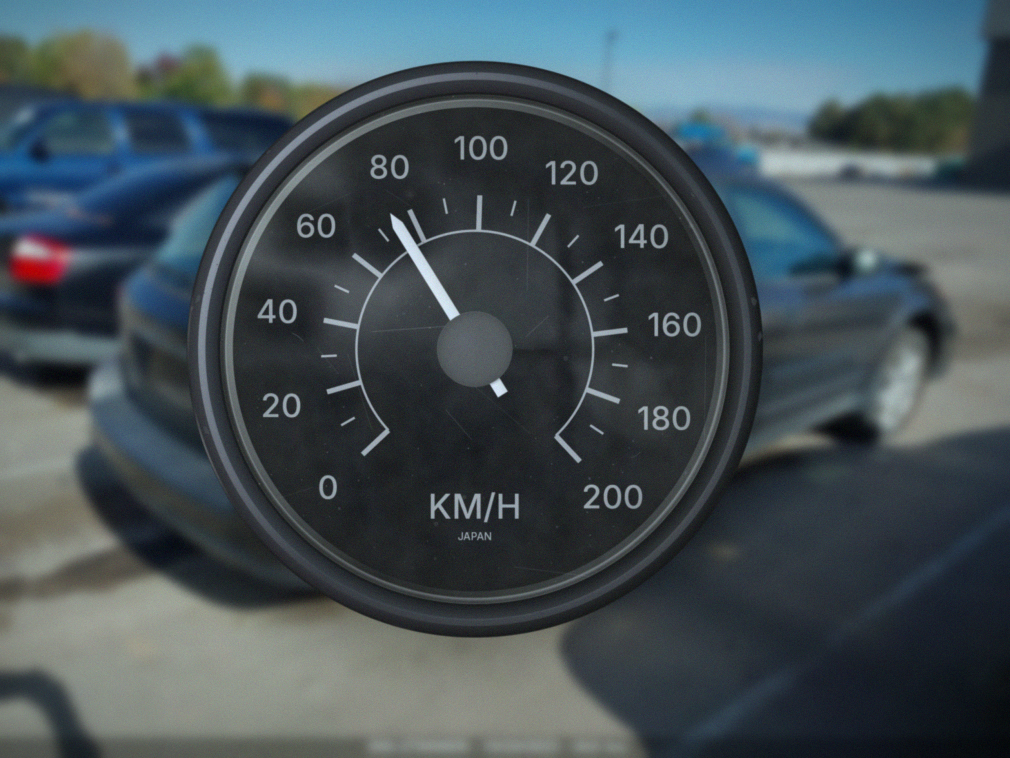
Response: 75 km/h
